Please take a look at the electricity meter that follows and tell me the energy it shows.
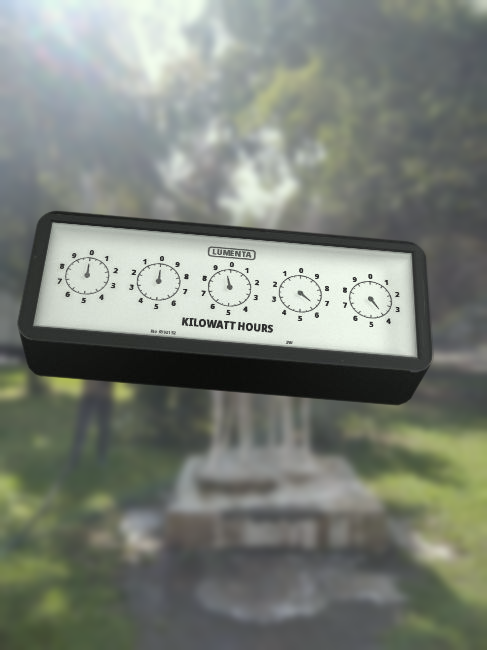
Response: 99964 kWh
